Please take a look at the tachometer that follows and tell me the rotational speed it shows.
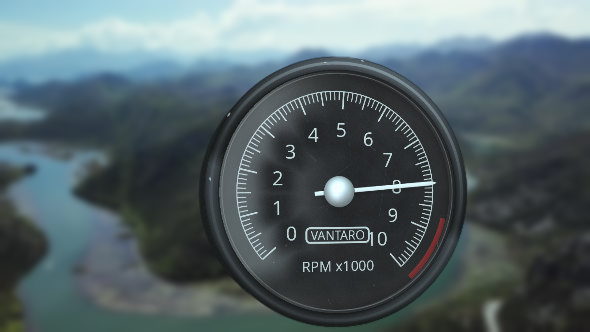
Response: 8000 rpm
